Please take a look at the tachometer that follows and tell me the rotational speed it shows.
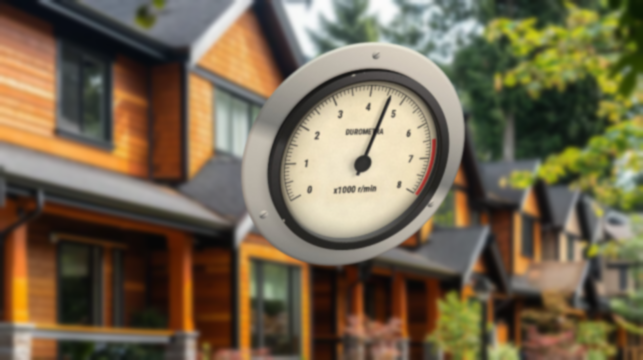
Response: 4500 rpm
